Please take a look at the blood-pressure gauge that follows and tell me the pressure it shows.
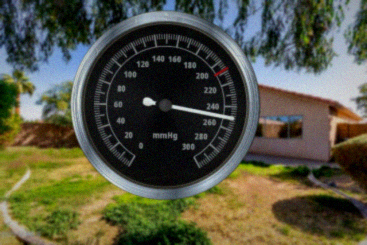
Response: 250 mmHg
